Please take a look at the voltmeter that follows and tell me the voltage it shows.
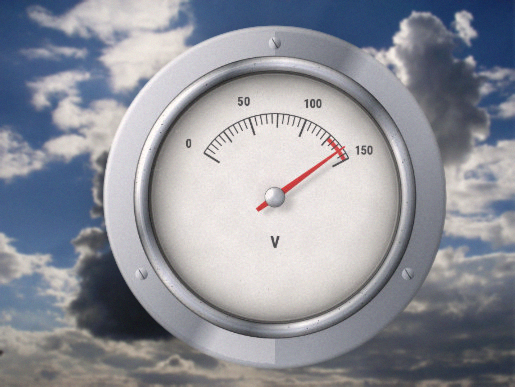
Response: 140 V
